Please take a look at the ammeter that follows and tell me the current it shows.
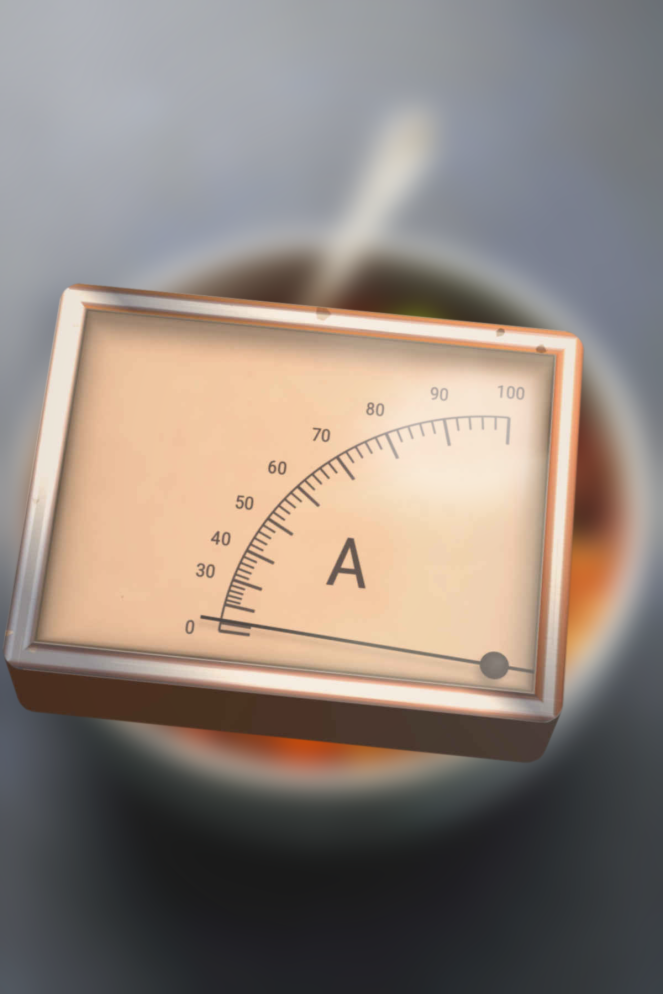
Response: 10 A
